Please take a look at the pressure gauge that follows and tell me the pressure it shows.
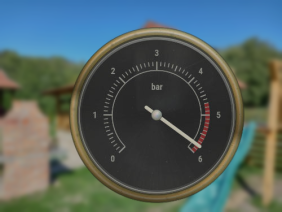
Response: 5.8 bar
